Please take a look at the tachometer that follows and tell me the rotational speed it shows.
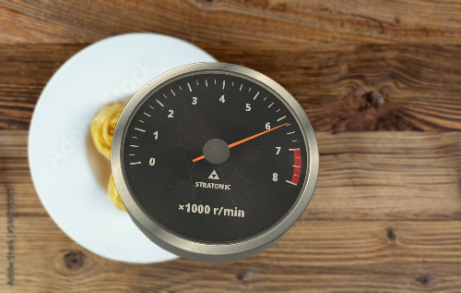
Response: 6250 rpm
